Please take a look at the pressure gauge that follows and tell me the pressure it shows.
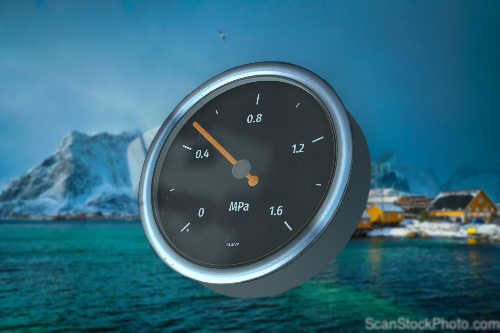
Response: 0.5 MPa
